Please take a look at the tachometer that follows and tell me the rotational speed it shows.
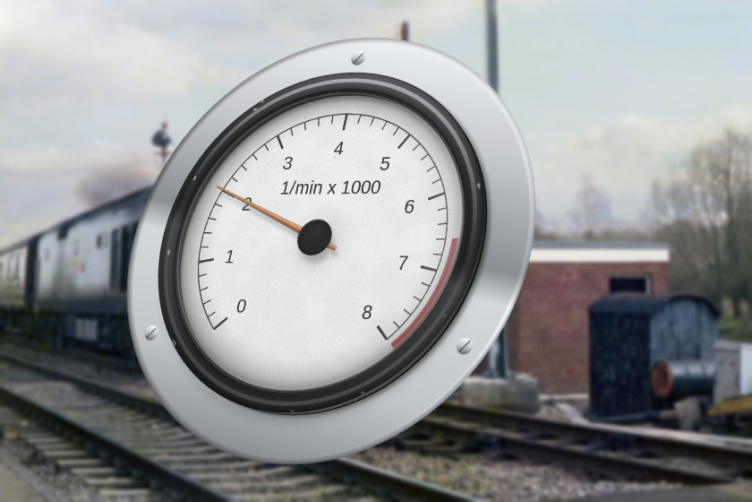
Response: 2000 rpm
